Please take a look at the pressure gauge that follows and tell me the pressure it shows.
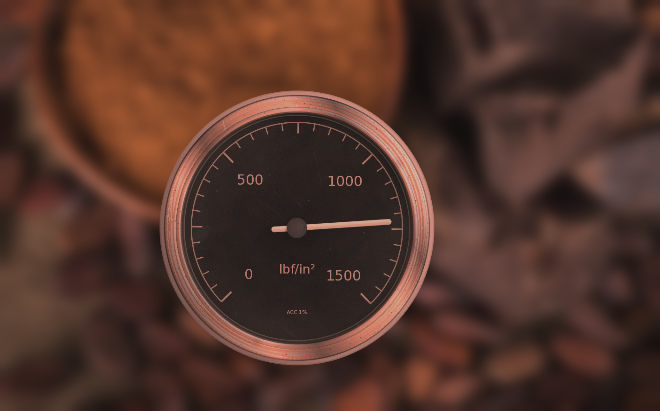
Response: 1225 psi
